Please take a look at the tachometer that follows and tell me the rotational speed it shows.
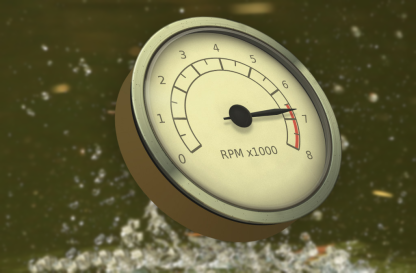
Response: 6750 rpm
